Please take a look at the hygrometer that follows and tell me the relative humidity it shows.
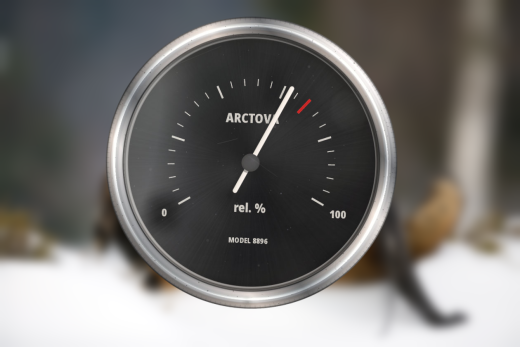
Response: 62 %
